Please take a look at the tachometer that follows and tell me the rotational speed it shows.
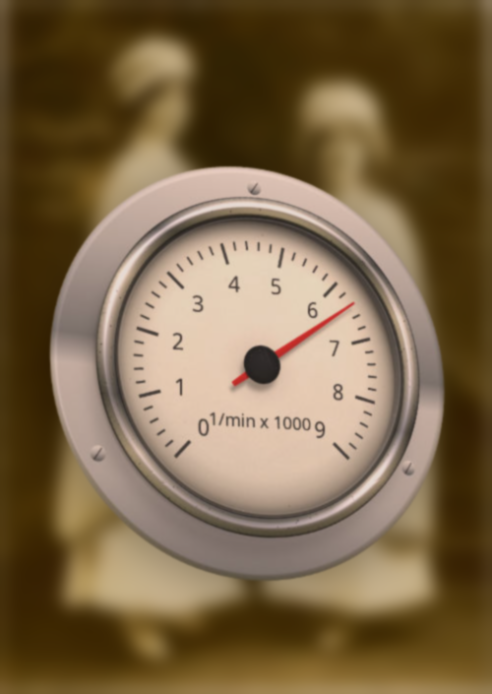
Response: 6400 rpm
